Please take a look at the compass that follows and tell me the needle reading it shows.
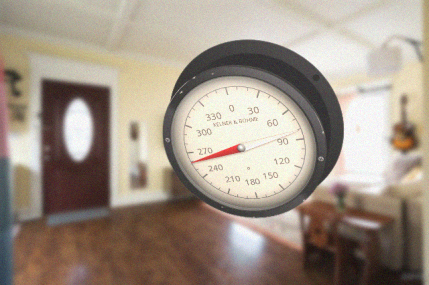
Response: 260 °
